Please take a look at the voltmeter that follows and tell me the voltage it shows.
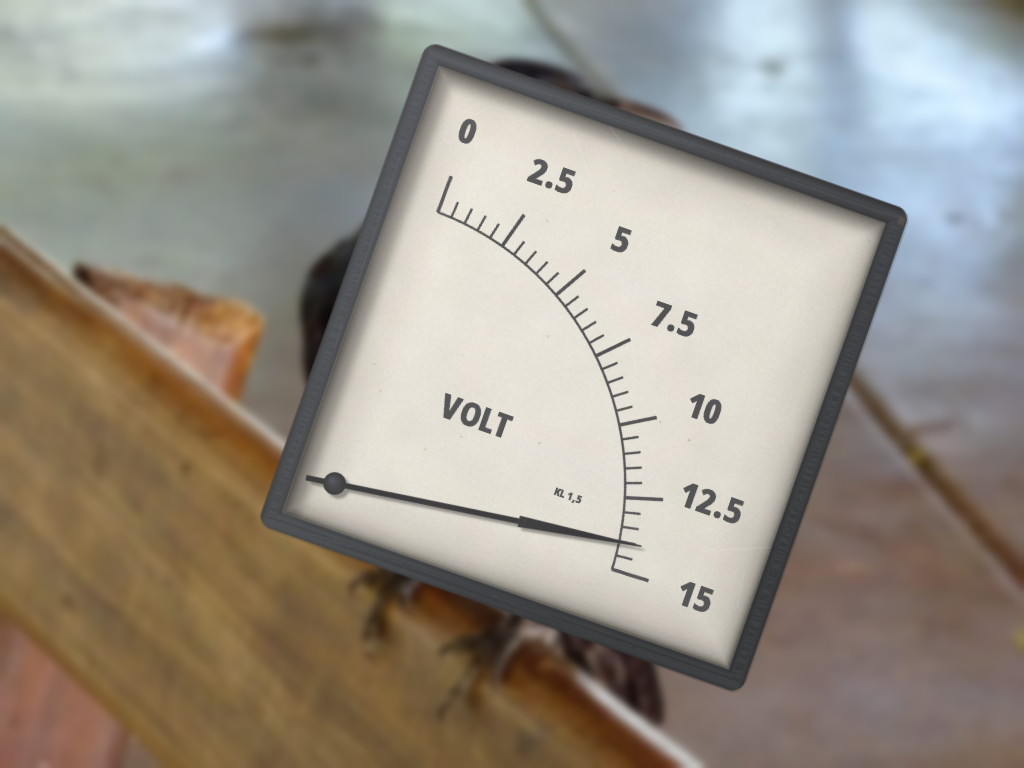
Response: 14 V
